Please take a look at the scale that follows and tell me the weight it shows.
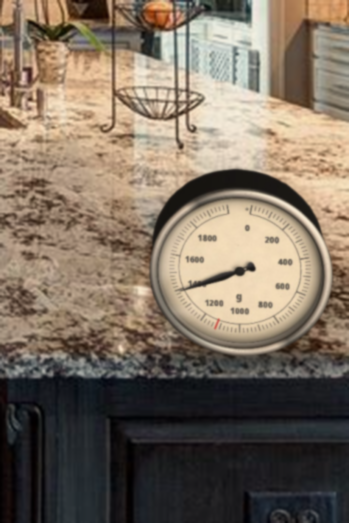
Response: 1400 g
